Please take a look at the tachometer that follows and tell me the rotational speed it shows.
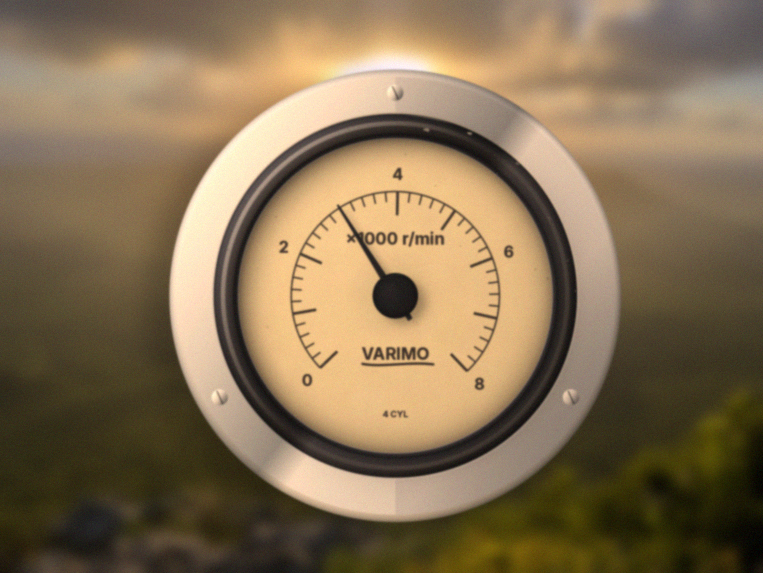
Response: 3000 rpm
